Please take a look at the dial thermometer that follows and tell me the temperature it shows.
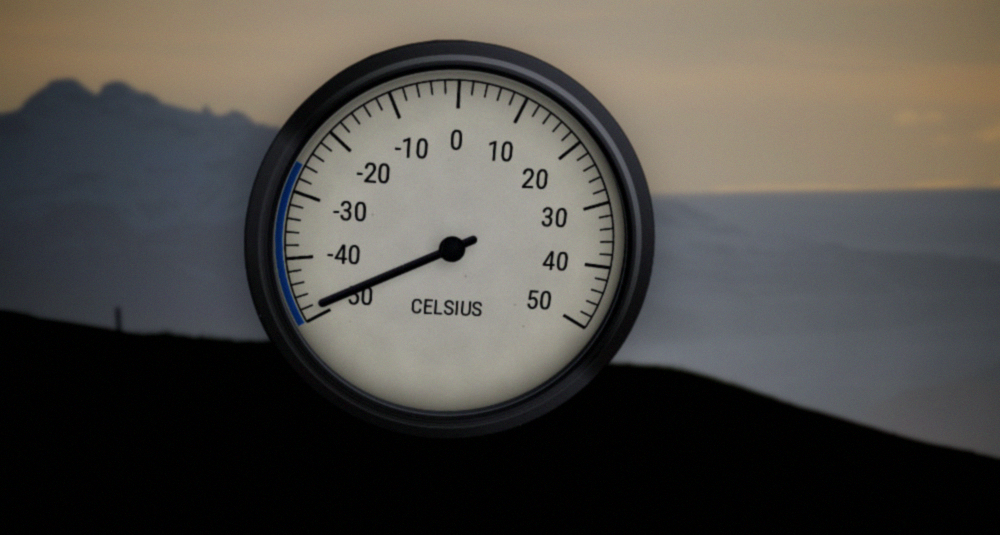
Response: -48 °C
